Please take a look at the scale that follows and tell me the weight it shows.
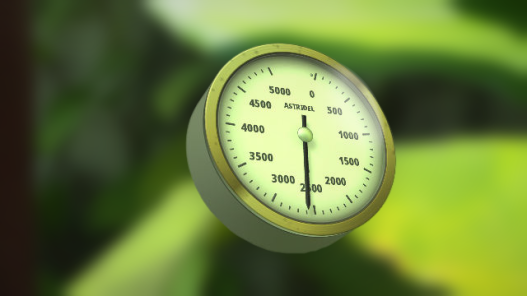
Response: 2600 g
